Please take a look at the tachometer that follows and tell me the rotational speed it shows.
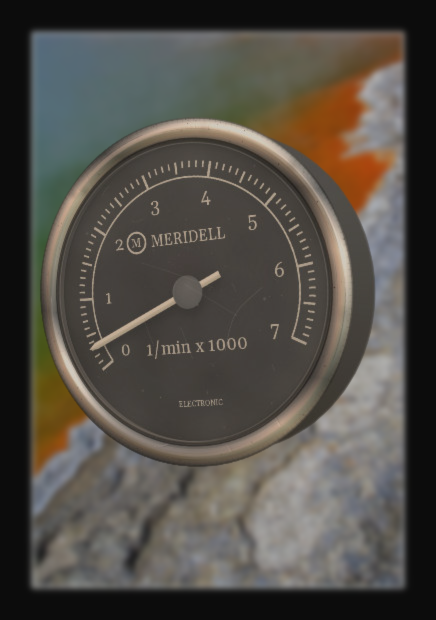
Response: 300 rpm
